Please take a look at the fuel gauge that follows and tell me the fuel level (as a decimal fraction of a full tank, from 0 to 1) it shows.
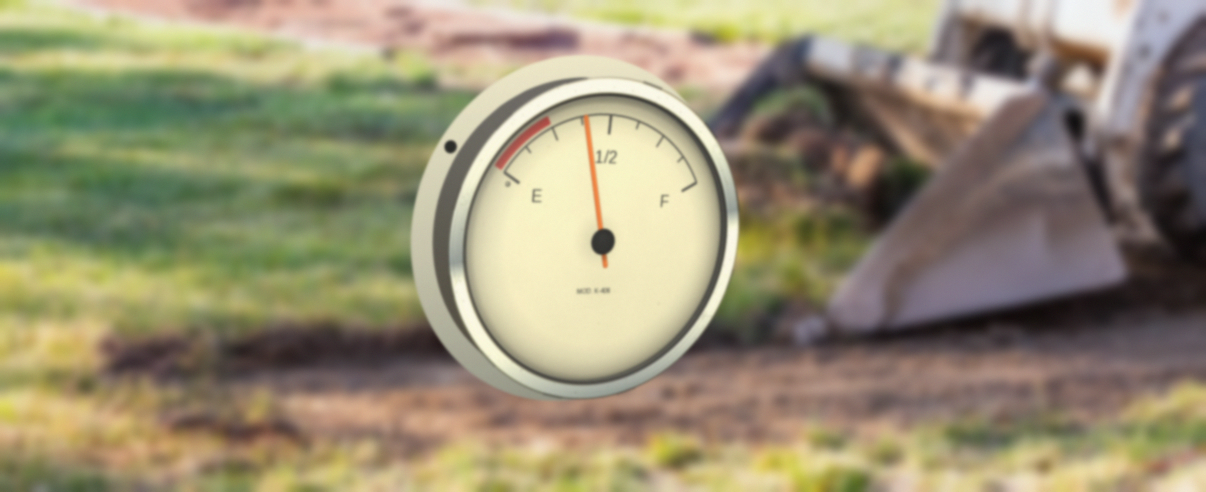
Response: 0.375
